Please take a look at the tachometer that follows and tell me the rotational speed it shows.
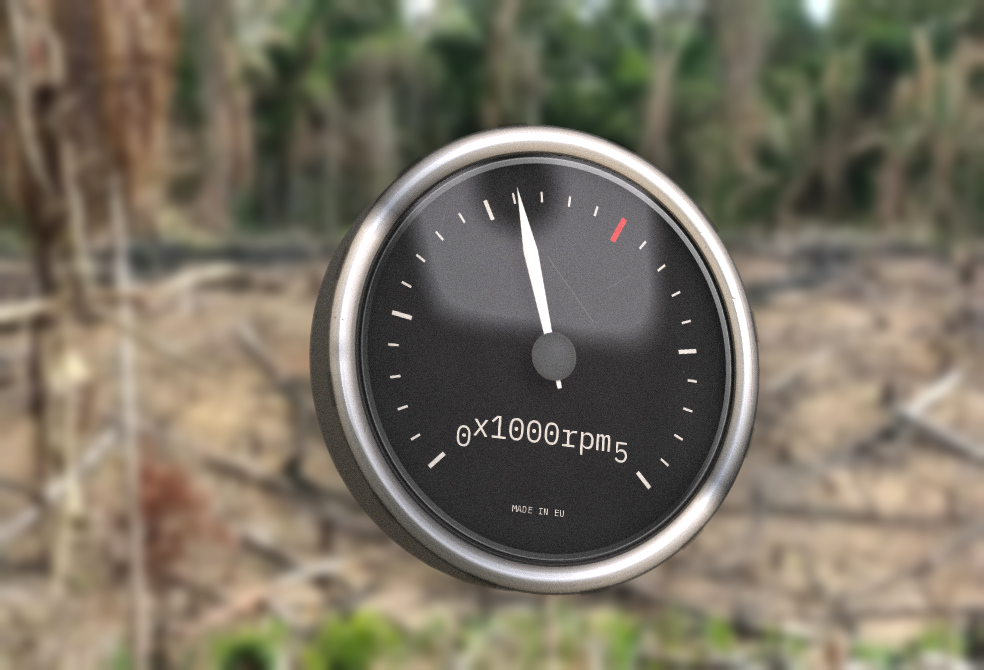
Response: 2200 rpm
